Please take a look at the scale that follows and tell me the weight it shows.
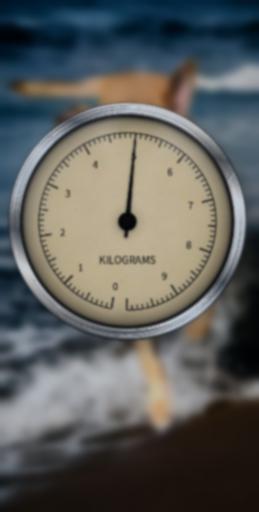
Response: 5 kg
